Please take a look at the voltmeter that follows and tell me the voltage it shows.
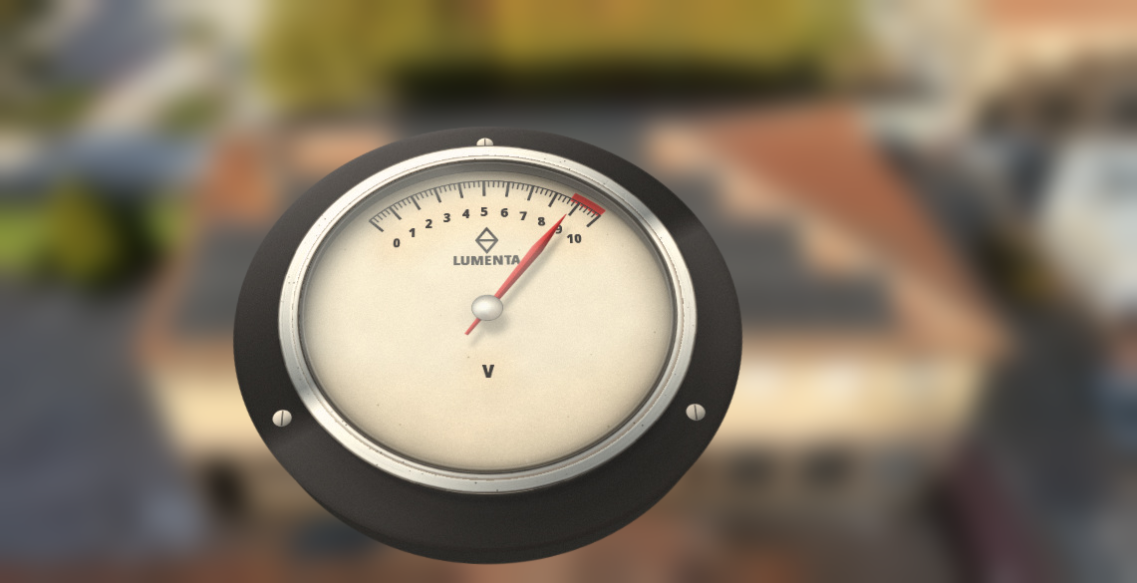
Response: 9 V
